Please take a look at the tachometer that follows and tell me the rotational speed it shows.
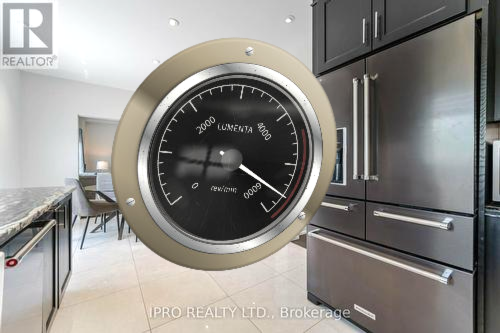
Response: 5600 rpm
